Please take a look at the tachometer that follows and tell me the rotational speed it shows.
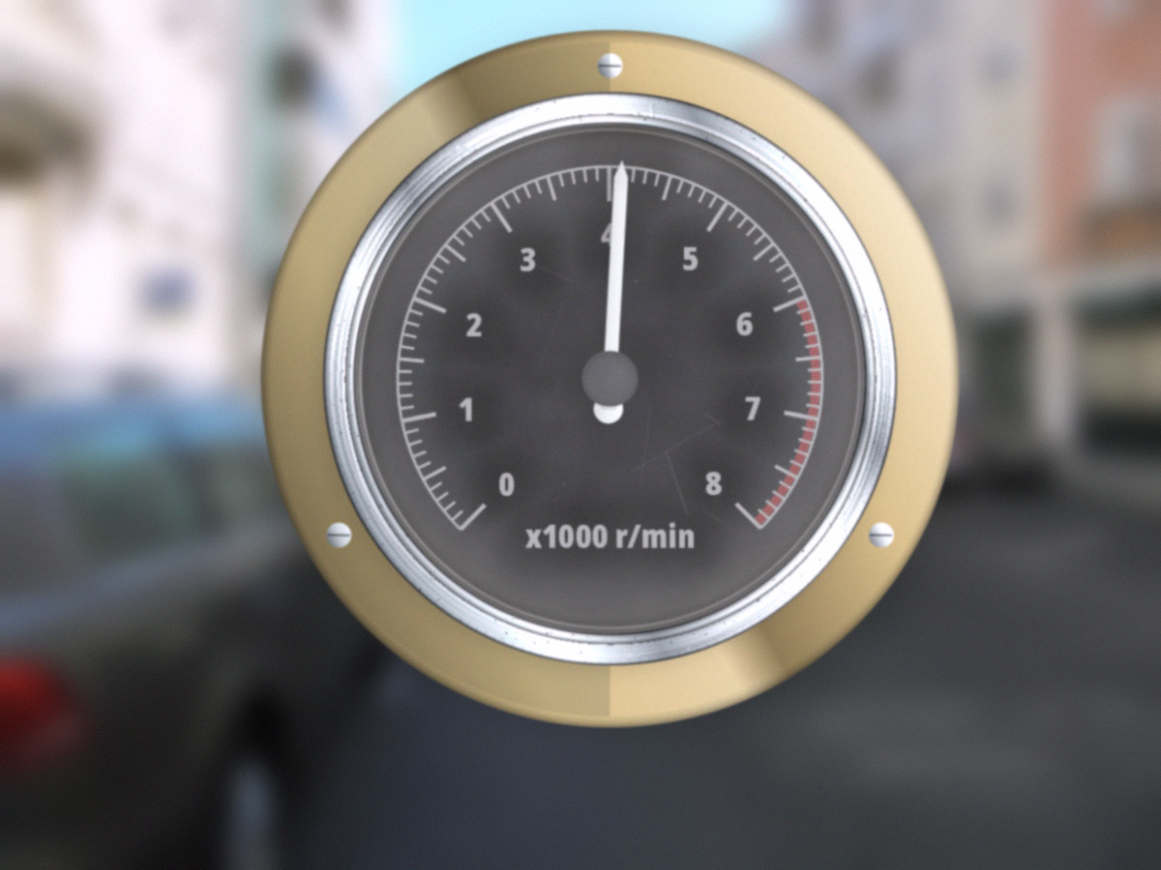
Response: 4100 rpm
